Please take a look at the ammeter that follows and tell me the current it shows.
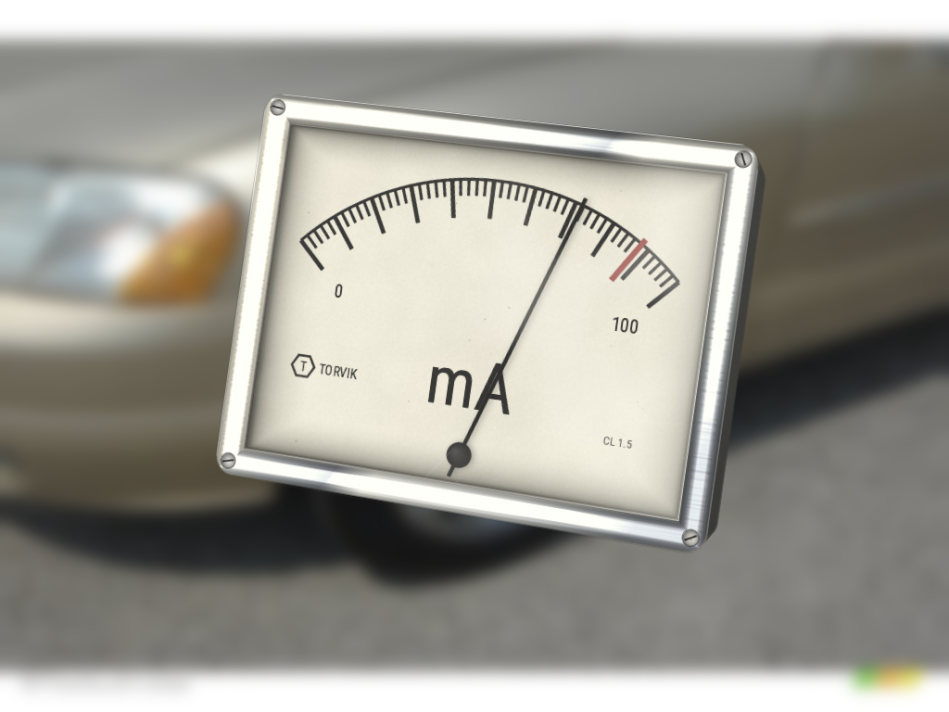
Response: 72 mA
